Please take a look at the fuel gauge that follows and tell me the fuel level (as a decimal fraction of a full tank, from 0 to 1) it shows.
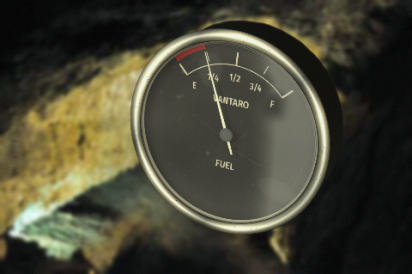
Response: 0.25
